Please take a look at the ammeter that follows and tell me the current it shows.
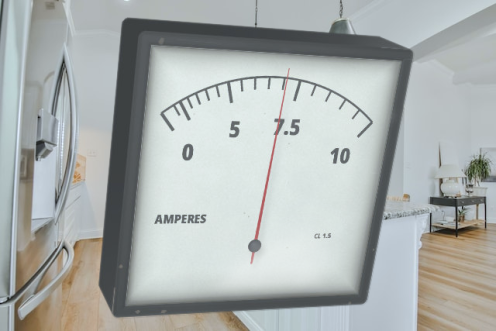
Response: 7 A
